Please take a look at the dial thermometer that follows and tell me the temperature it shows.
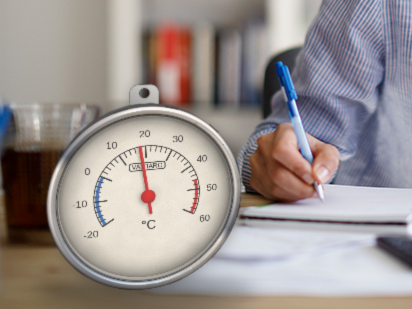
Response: 18 °C
